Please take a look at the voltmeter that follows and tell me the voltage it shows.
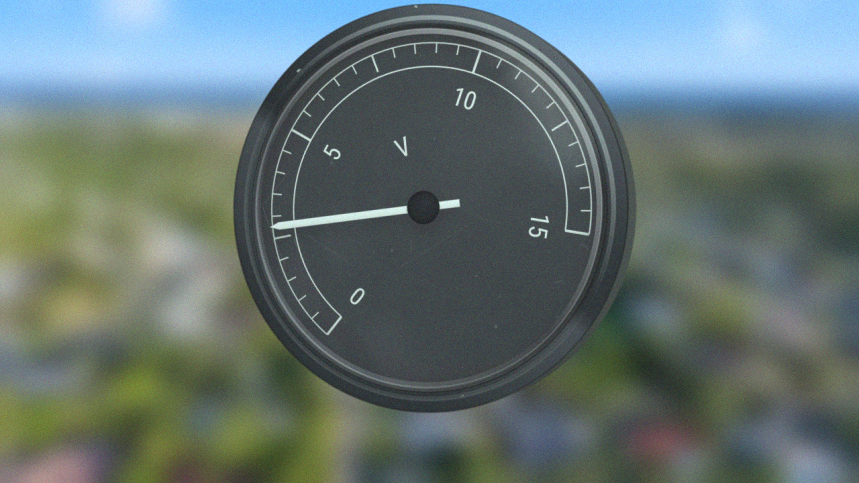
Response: 2.75 V
